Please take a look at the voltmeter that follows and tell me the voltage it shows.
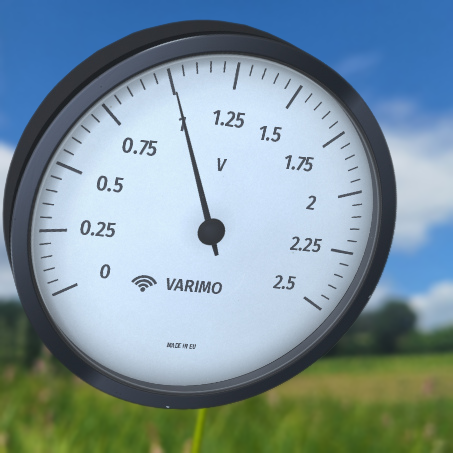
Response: 1 V
